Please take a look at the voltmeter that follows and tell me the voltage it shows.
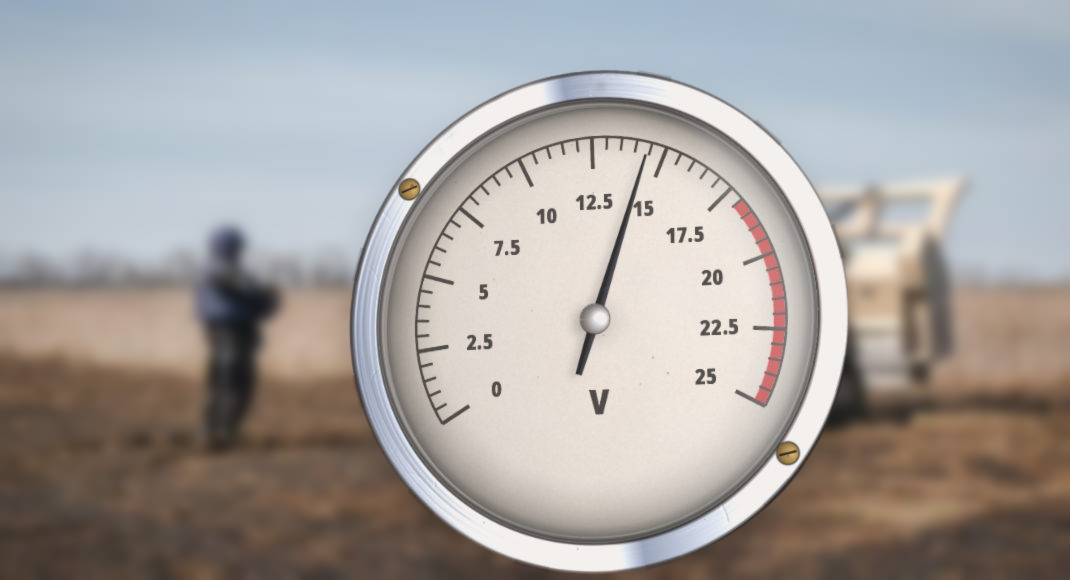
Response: 14.5 V
